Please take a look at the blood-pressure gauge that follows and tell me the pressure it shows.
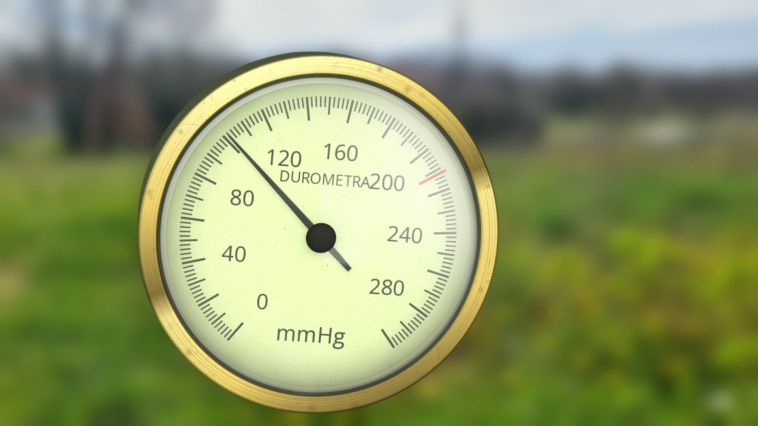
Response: 102 mmHg
